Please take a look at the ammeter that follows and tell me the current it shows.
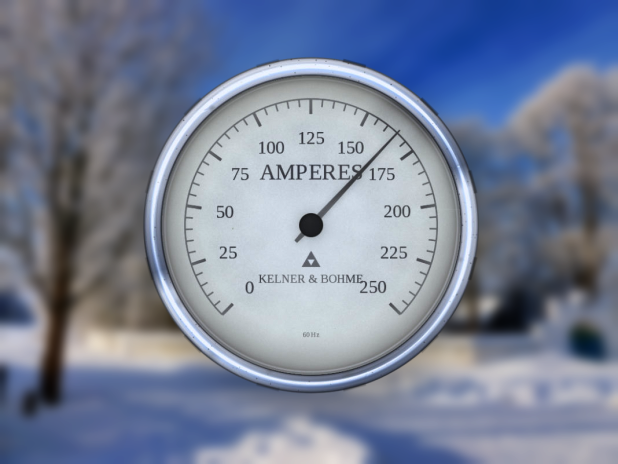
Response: 165 A
